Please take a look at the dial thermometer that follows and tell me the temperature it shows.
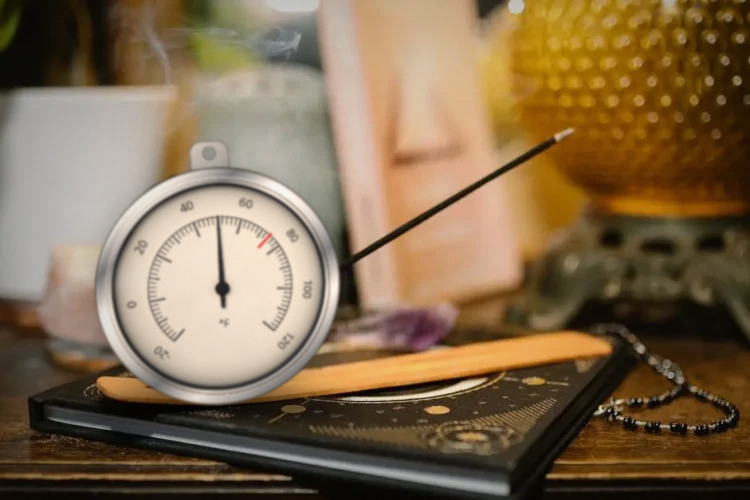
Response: 50 °F
